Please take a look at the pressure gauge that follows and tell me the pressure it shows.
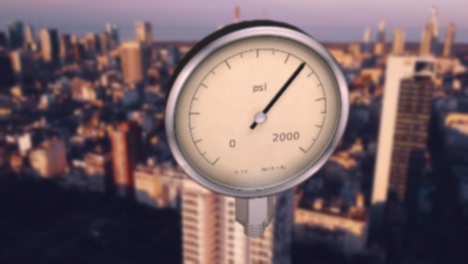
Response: 1300 psi
